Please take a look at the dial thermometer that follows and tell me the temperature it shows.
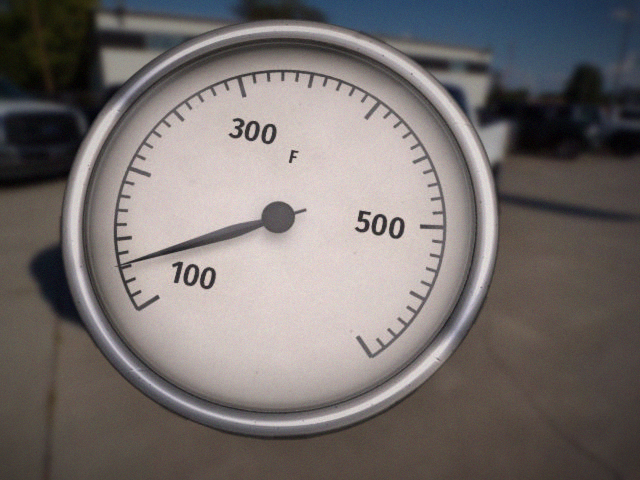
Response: 130 °F
